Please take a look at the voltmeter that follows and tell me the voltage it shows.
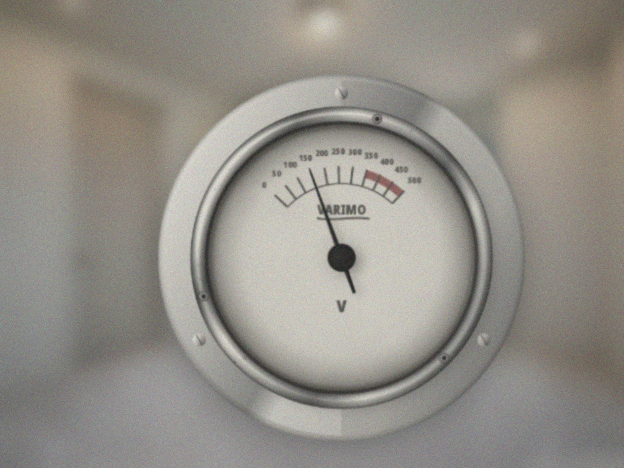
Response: 150 V
